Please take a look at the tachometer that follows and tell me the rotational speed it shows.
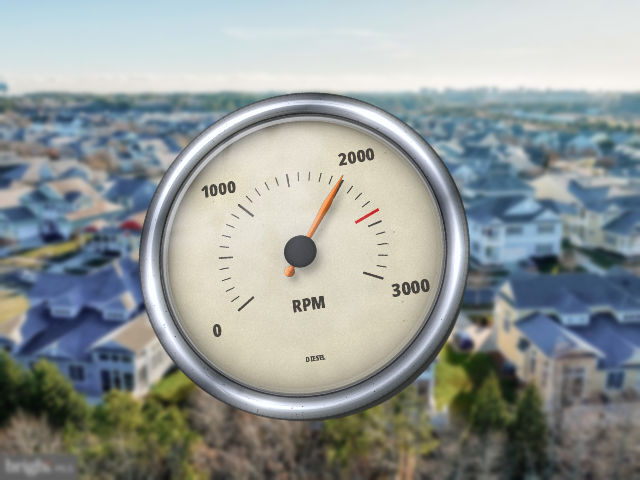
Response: 2000 rpm
